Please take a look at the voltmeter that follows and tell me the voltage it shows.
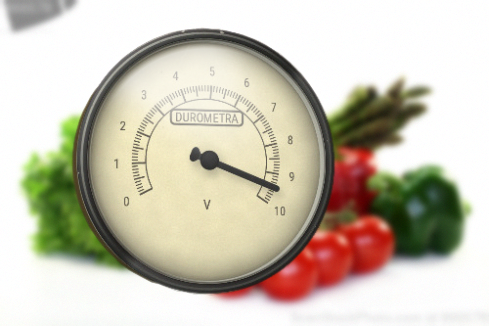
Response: 9.5 V
